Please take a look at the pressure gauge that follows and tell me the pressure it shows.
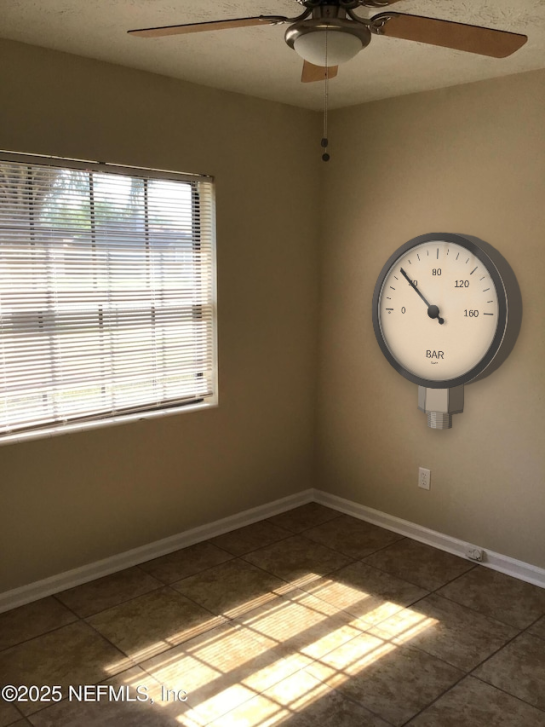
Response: 40 bar
